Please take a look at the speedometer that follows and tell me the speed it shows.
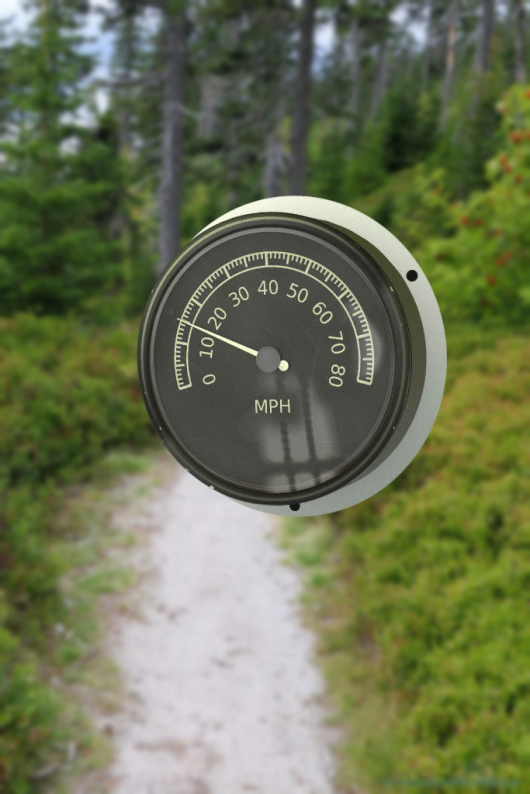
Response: 15 mph
